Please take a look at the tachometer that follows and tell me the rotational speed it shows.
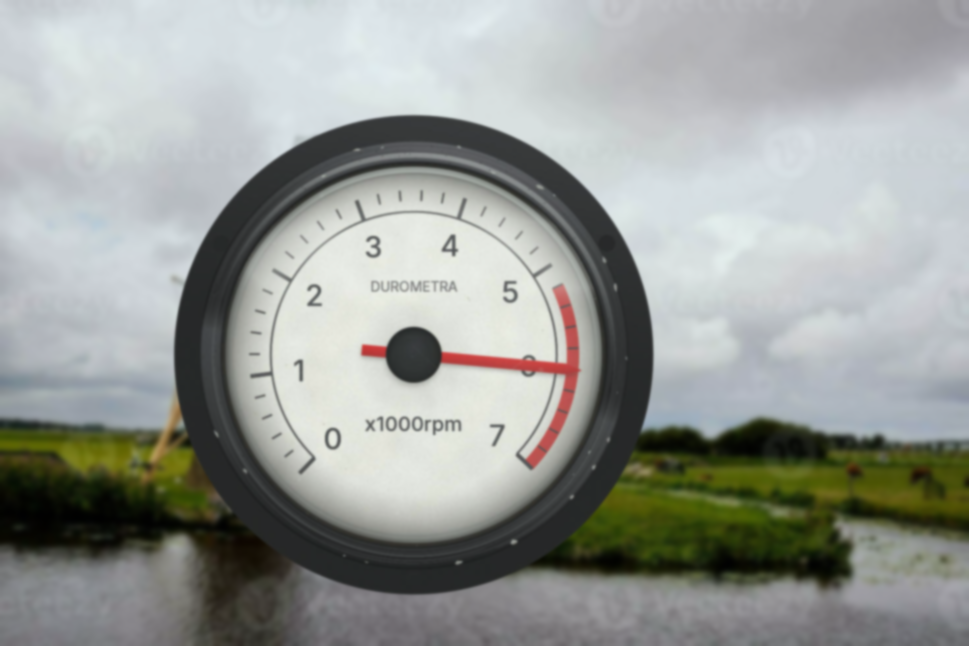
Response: 6000 rpm
